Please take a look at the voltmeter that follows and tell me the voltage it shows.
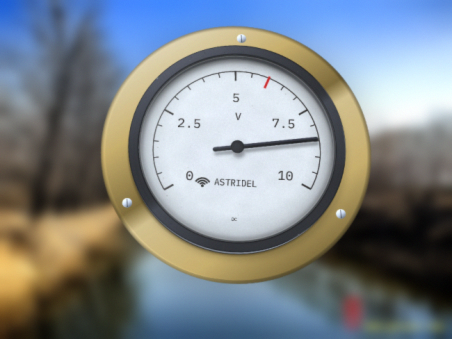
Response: 8.5 V
